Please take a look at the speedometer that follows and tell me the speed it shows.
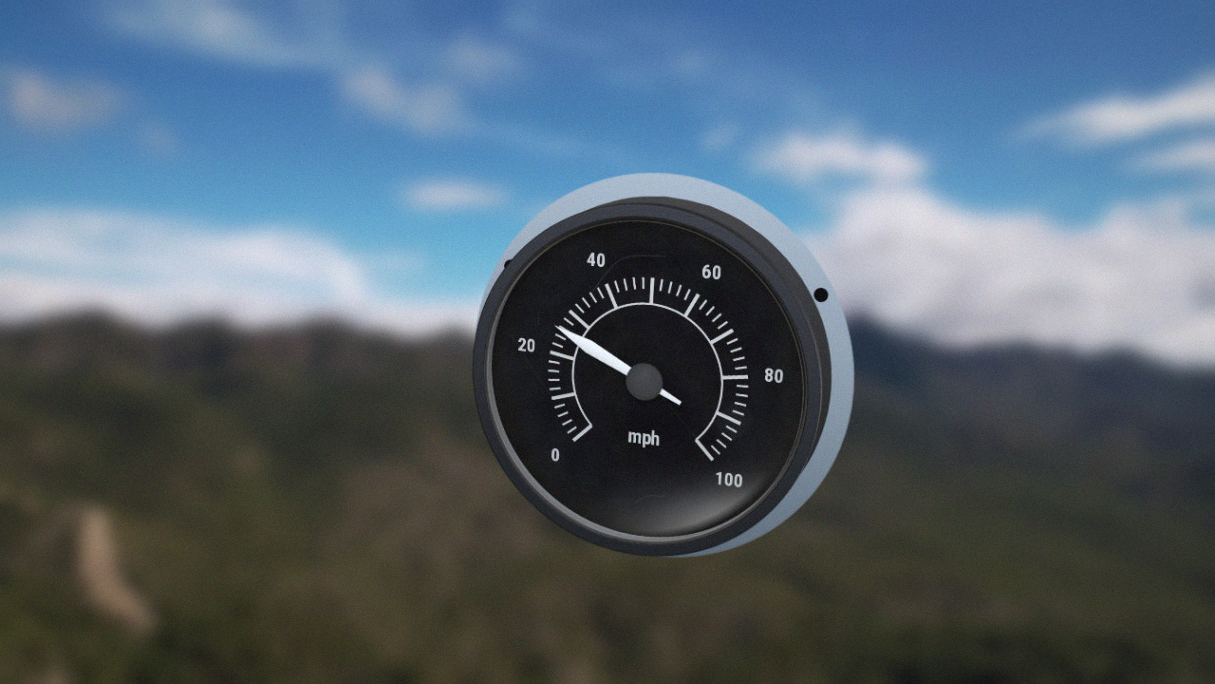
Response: 26 mph
